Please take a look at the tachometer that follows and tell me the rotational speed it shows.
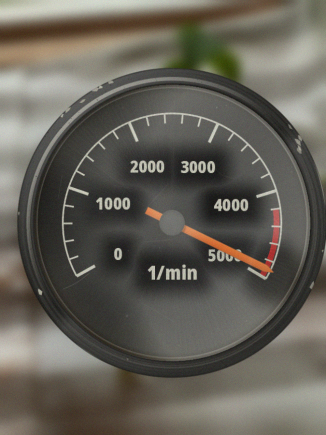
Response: 4900 rpm
